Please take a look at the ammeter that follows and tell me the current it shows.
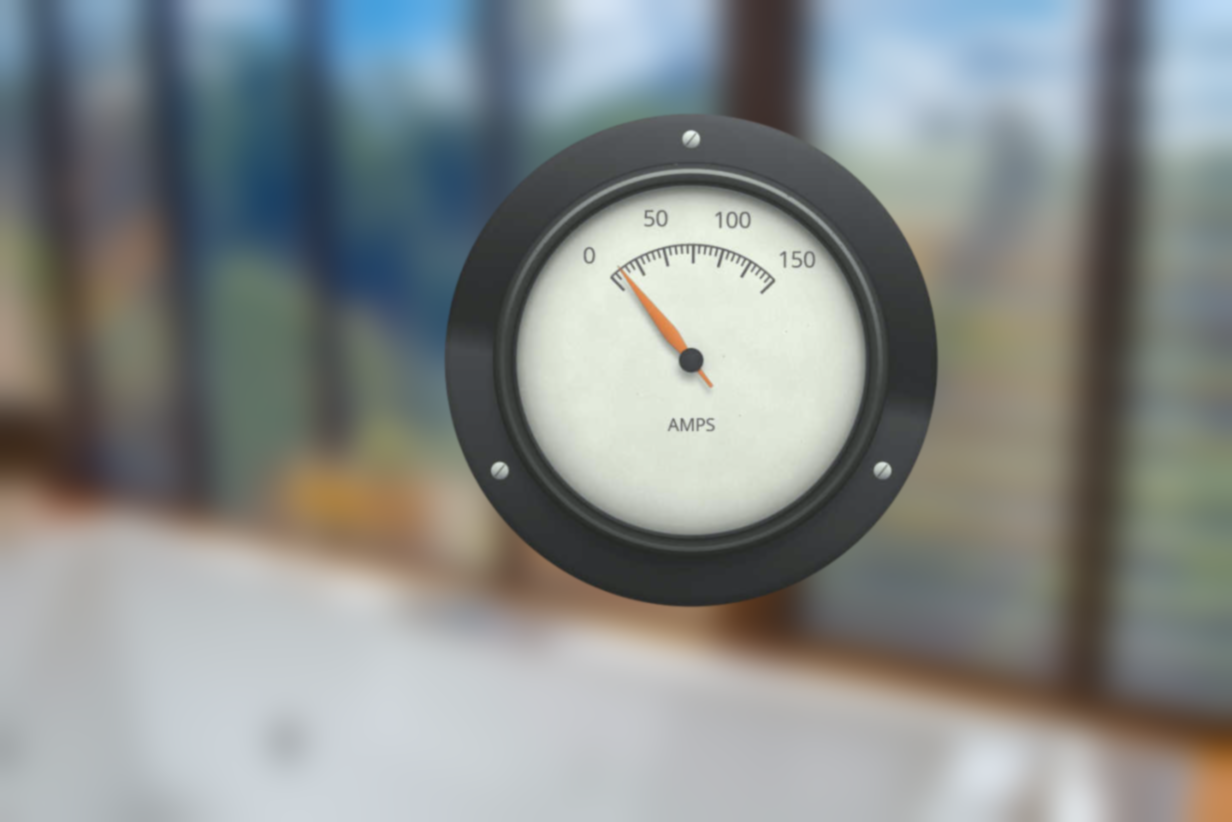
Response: 10 A
